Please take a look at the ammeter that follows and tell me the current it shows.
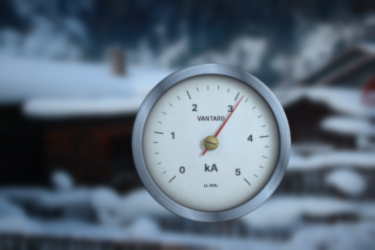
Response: 3.1 kA
